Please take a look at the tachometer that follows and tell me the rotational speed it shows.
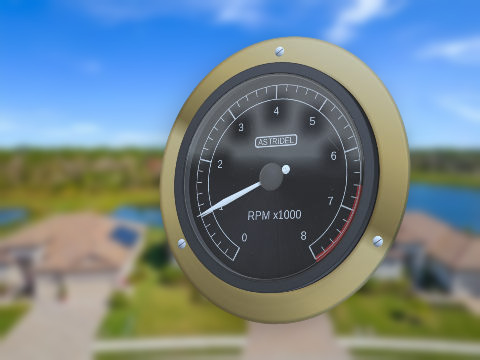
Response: 1000 rpm
